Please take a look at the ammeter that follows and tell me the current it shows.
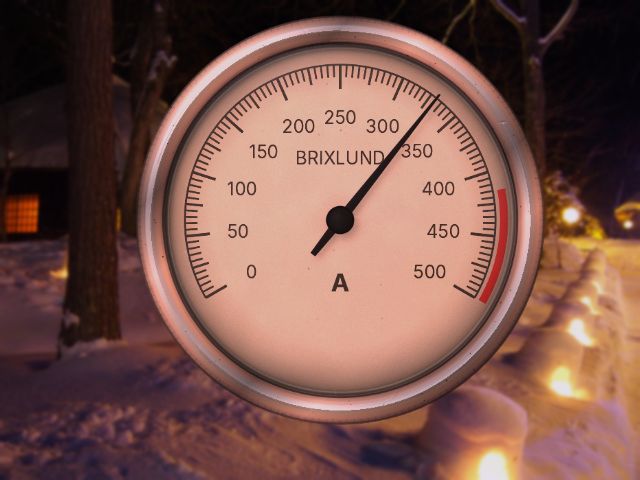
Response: 330 A
